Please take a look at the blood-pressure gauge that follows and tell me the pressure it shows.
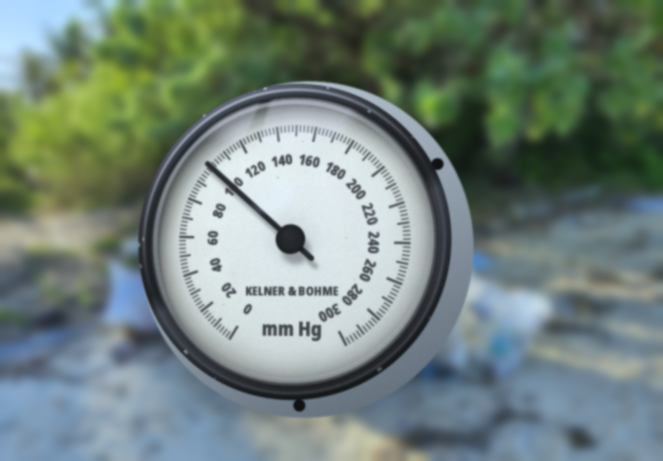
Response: 100 mmHg
